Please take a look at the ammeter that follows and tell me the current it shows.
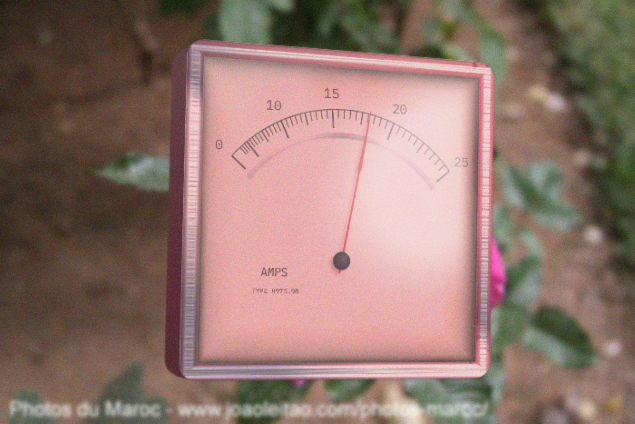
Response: 18 A
